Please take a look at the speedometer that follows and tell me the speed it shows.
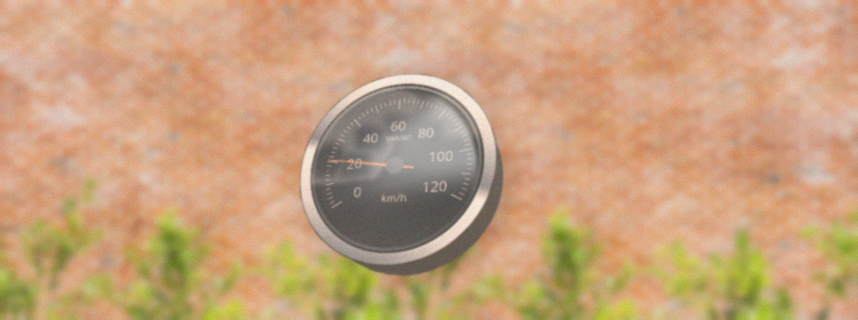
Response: 20 km/h
